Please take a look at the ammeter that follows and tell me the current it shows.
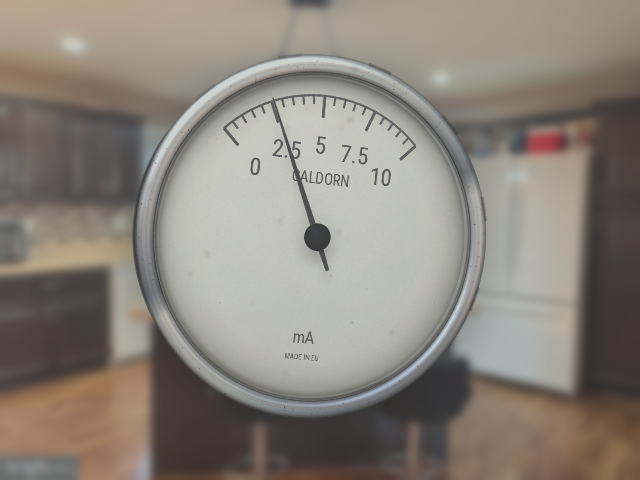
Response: 2.5 mA
